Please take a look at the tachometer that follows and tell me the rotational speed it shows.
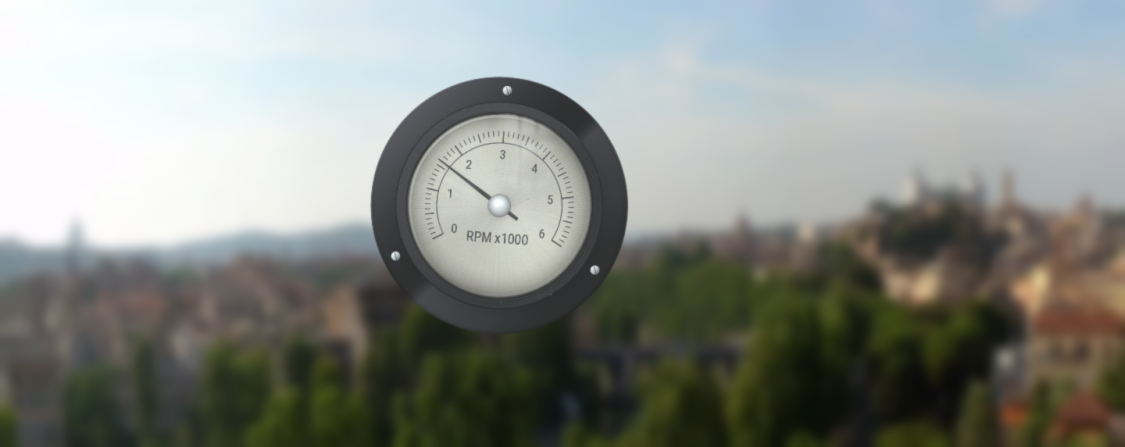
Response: 1600 rpm
